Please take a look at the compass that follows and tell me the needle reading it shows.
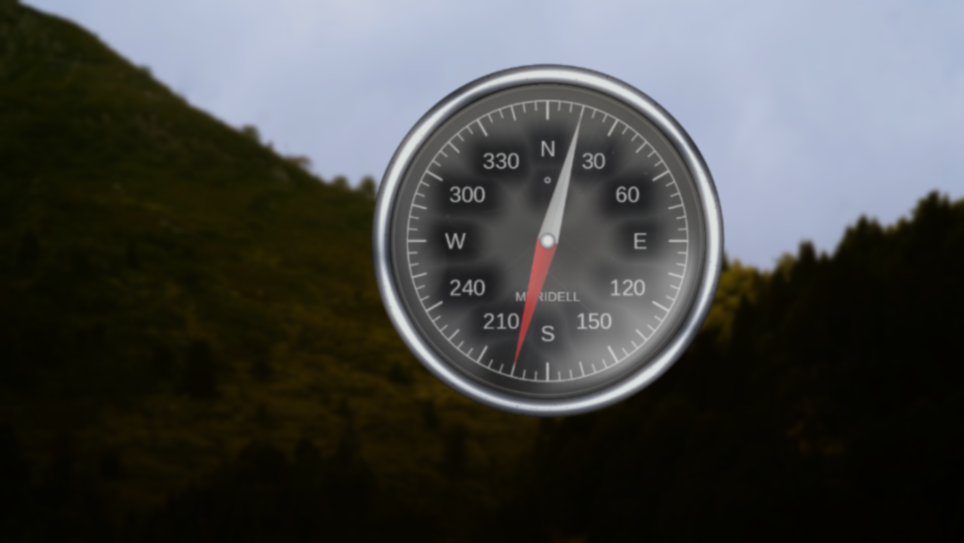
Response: 195 °
